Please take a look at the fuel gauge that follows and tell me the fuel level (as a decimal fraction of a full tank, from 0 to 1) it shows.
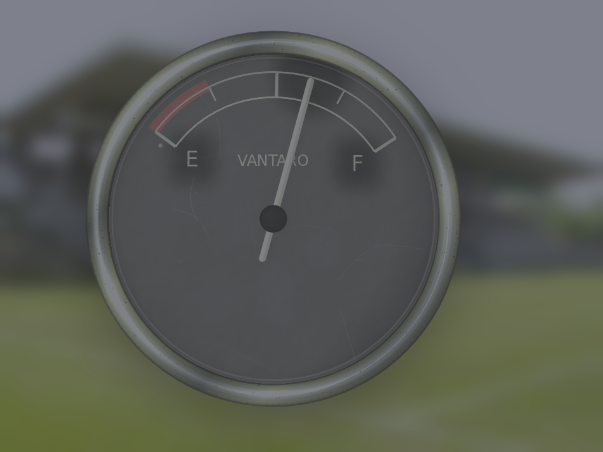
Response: 0.625
